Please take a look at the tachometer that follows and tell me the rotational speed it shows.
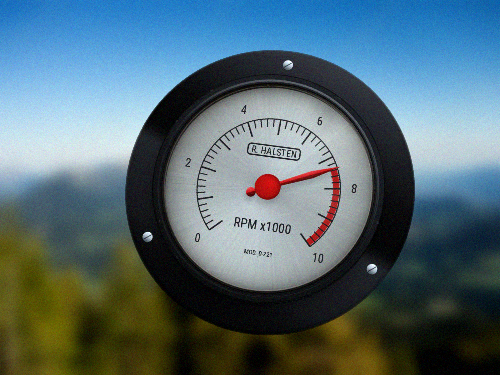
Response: 7400 rpm
